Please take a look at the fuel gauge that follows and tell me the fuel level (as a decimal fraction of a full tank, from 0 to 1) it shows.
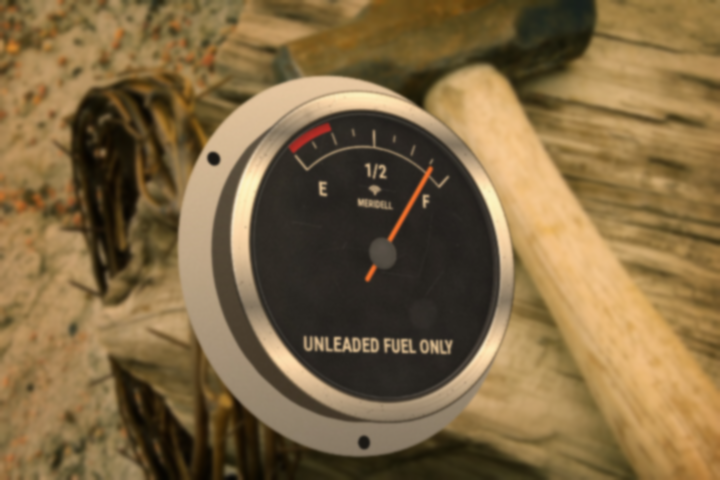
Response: 0.875
